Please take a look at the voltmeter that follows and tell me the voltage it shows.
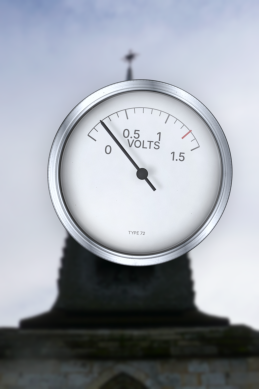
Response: 0.2 V
